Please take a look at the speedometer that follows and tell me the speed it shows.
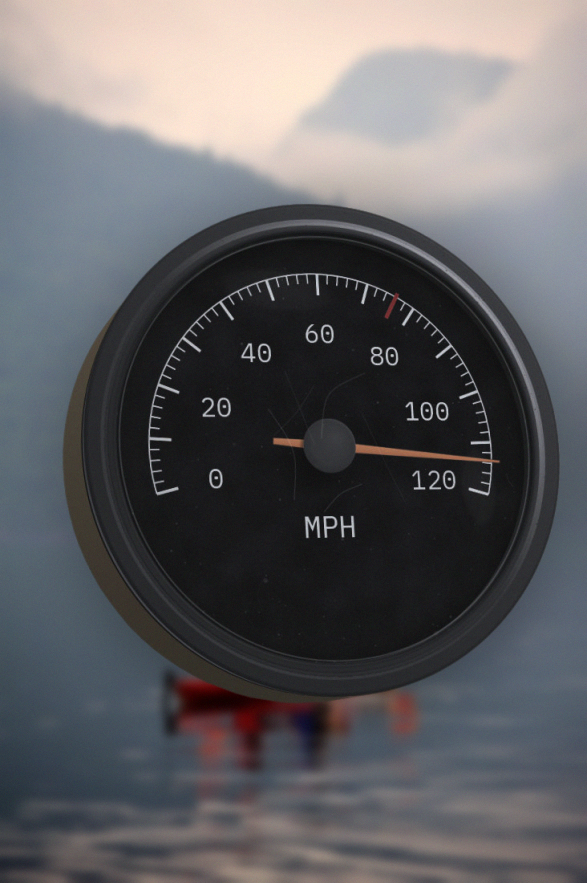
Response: 114 mph
